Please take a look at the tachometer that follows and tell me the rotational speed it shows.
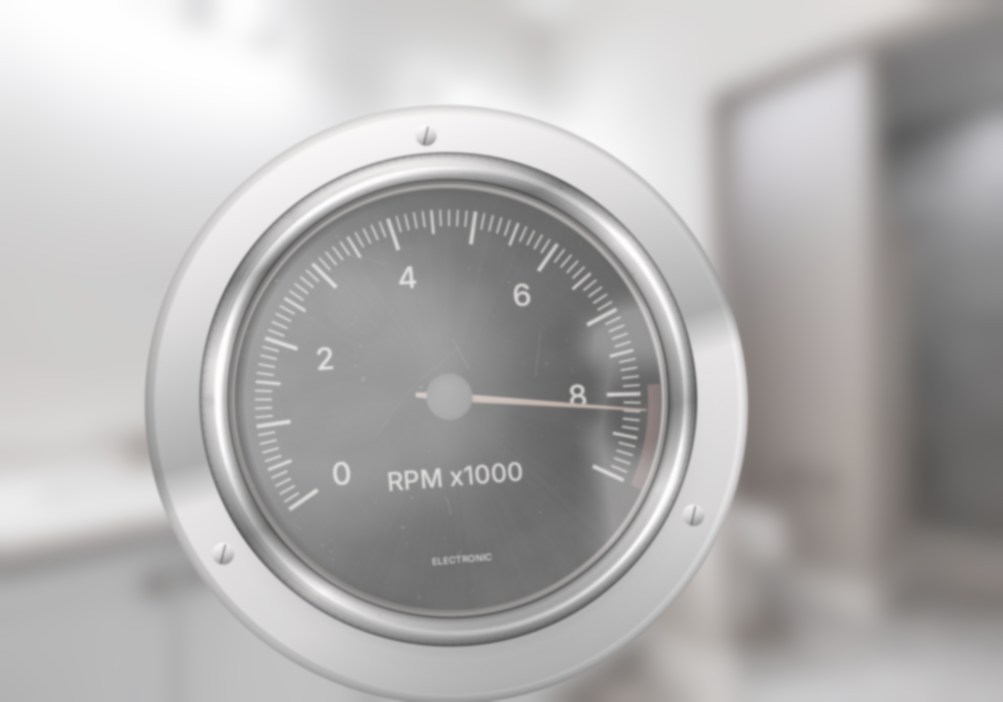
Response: 8200 rpm
